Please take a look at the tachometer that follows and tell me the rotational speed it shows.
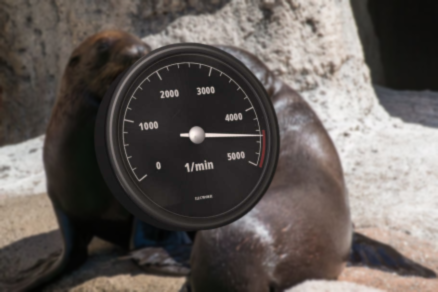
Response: 4500 rpm
